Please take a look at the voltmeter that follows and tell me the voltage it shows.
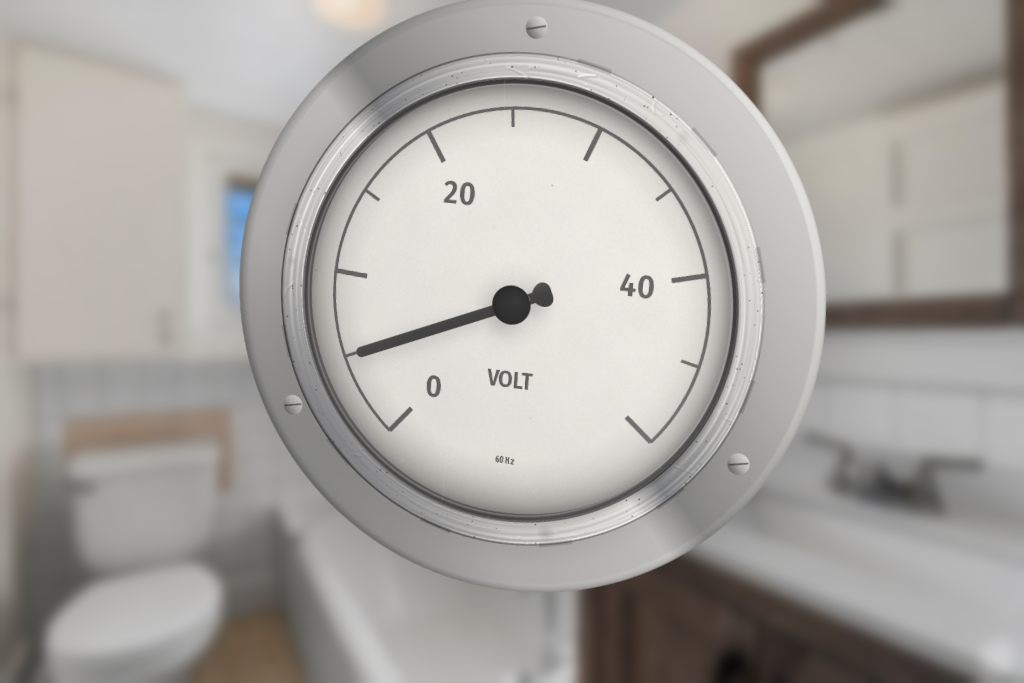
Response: 5 V
